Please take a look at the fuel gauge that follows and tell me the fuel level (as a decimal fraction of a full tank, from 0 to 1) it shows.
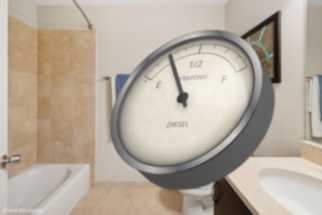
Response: 0.25
